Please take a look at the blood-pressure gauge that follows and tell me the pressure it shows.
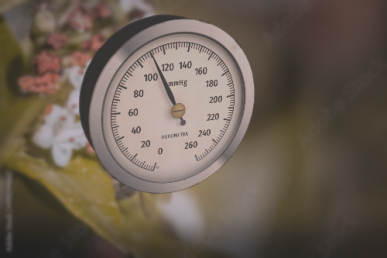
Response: 110 mmHg
